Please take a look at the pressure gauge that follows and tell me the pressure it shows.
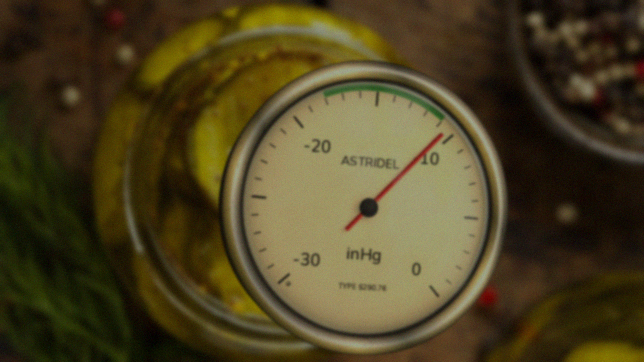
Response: -10.5 inHg
